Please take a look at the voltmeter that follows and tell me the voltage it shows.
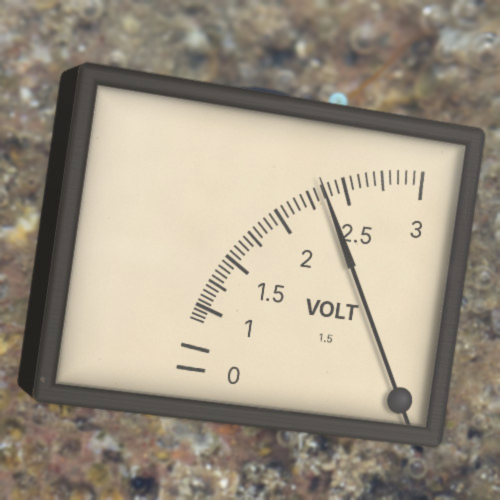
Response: 2.35 V
